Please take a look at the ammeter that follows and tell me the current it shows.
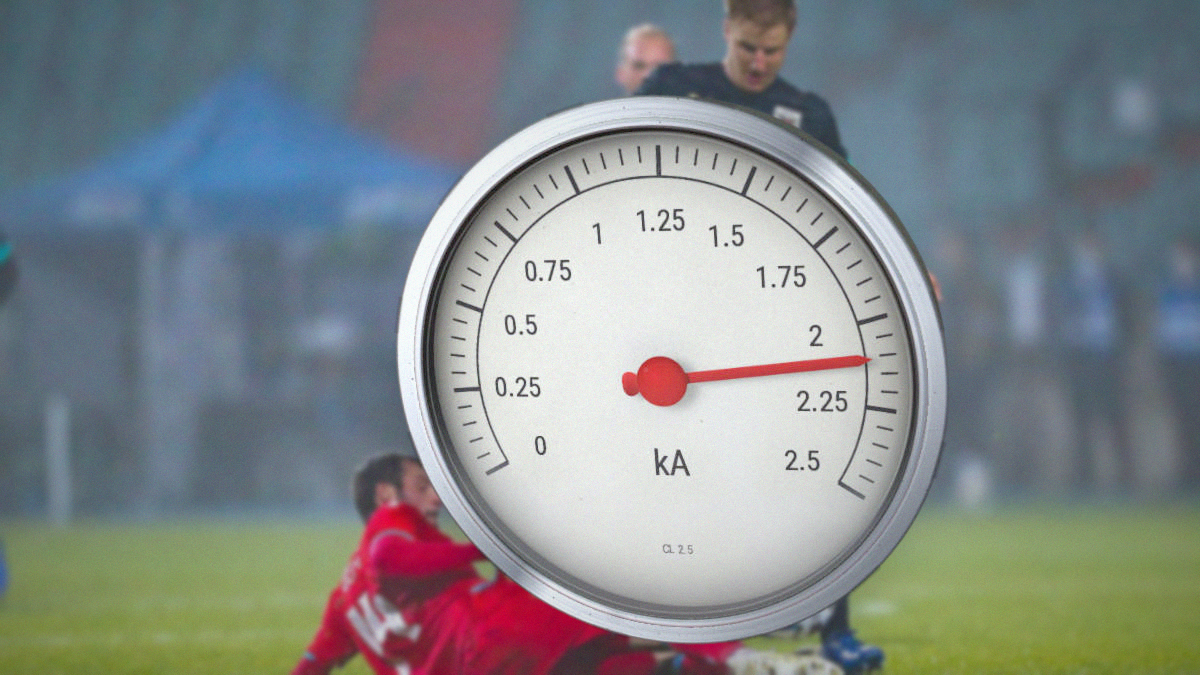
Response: 2.1 kA
